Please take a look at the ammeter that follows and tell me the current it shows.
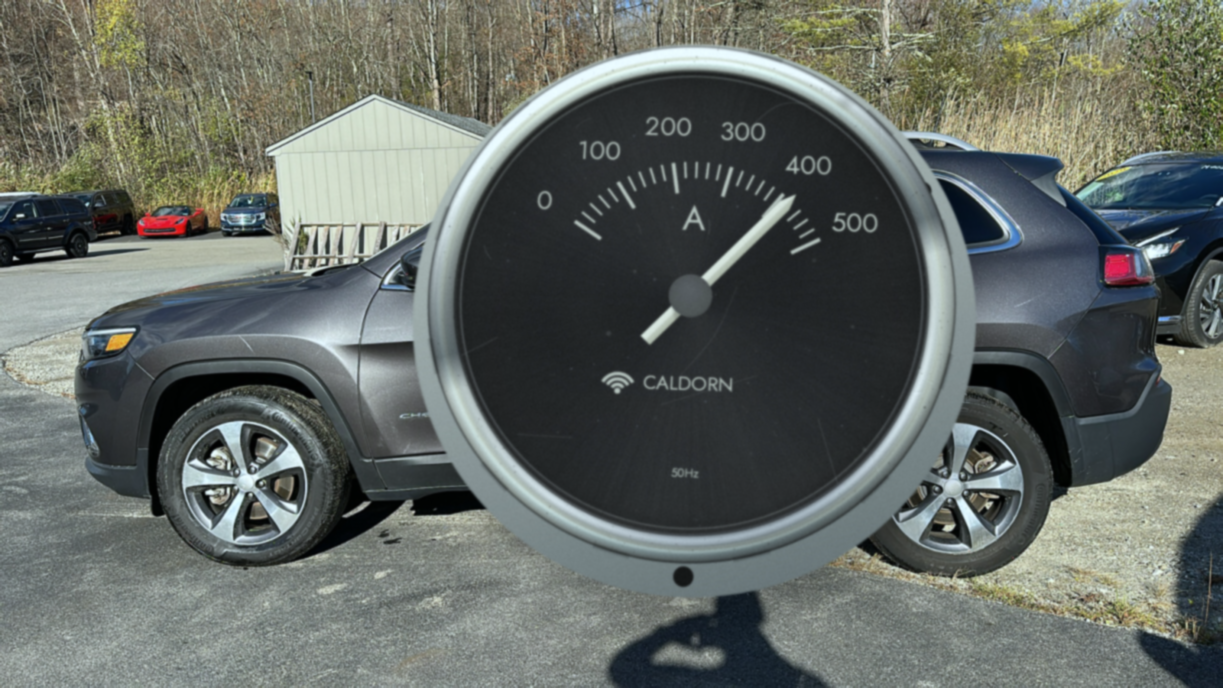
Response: 420 A
